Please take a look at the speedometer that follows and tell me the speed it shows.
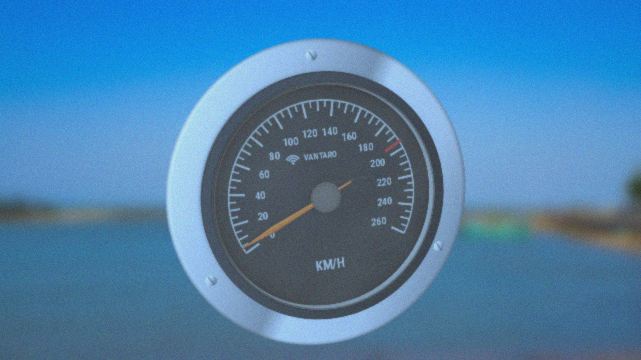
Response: 5 km/h
